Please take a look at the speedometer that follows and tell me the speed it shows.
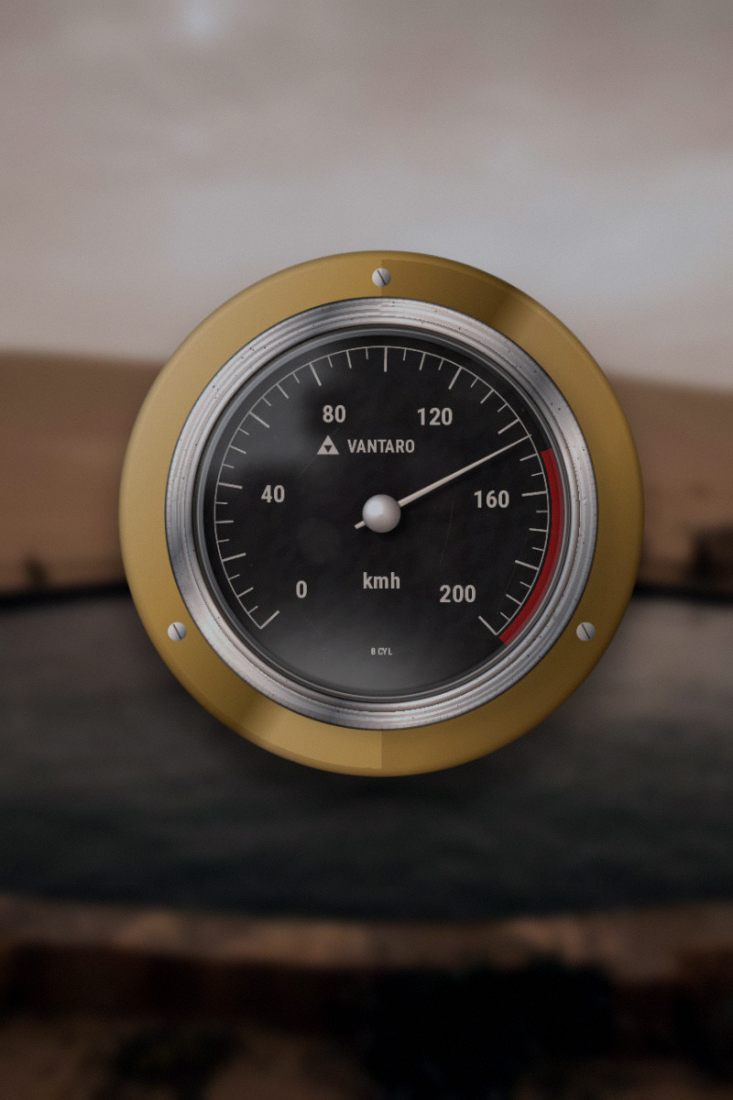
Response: 145 km/h
